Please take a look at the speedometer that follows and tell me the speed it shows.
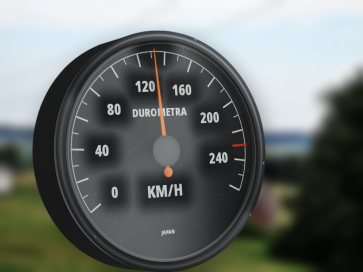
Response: 130 km/h
